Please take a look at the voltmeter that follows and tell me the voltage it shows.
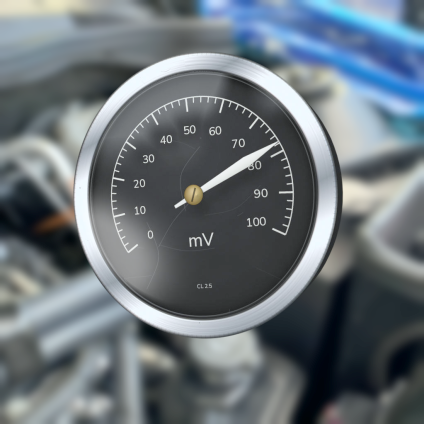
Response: 78 mV
